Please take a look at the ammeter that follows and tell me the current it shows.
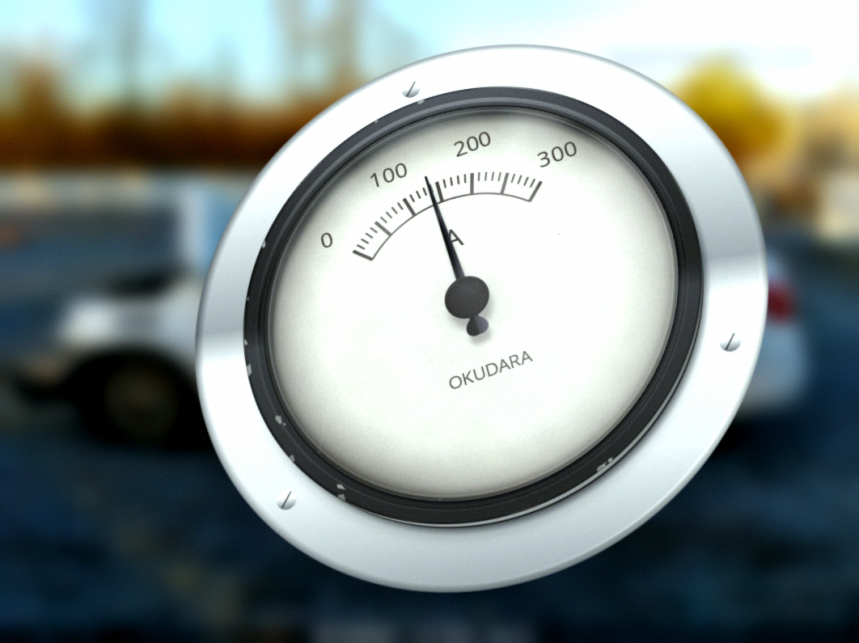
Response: 140 A
